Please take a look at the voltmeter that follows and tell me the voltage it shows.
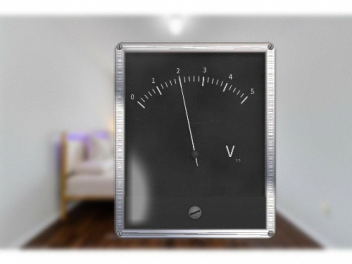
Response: 2 V
